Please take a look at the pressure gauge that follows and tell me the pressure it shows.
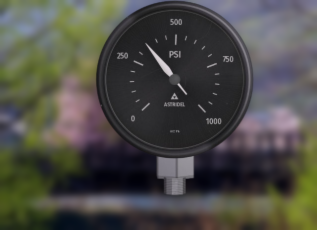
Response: 350 psi
